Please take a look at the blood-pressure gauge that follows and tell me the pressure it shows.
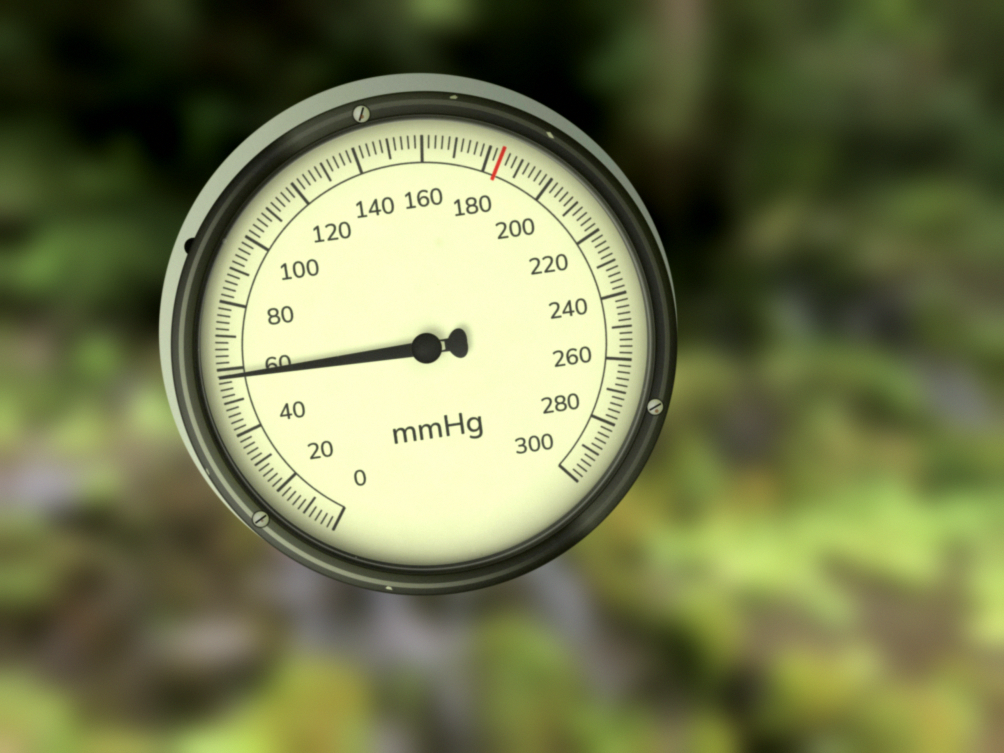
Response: 58 mmHg
